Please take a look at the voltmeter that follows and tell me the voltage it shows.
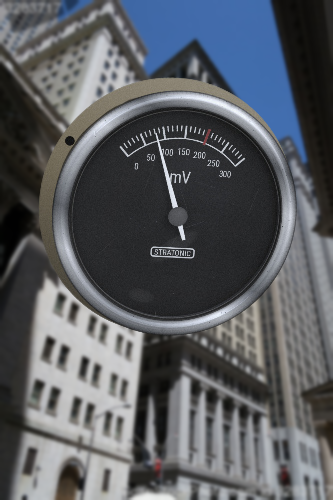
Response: 80 mV
